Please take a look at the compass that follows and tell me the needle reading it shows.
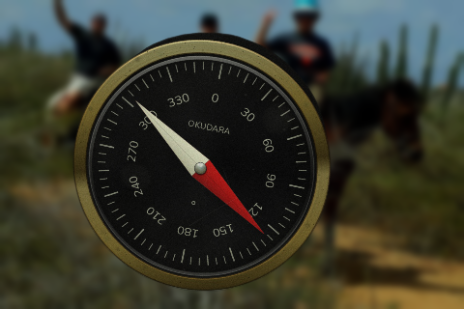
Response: 125 °
